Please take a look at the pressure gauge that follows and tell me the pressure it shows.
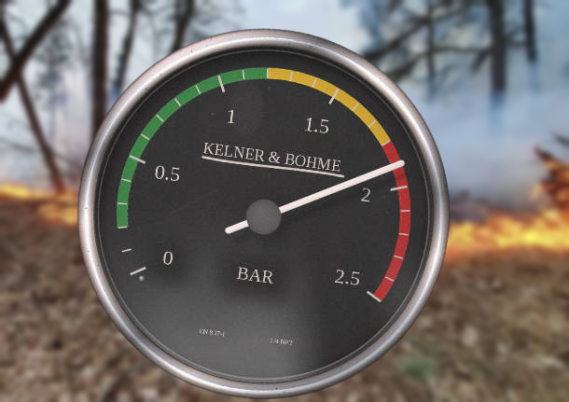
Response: 1.9 bar
